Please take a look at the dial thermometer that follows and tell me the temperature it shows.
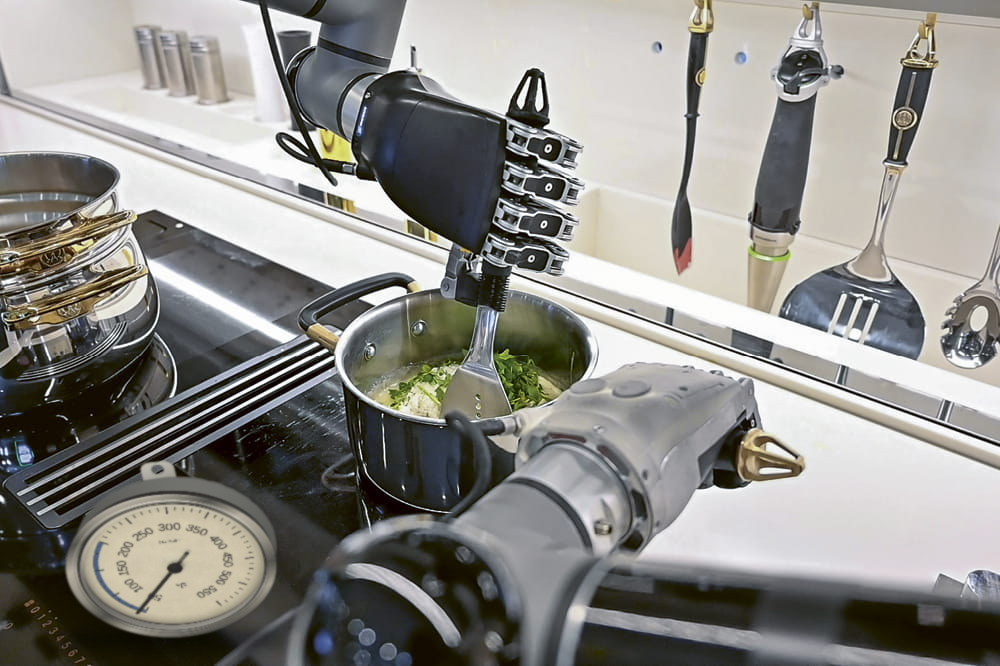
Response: 60 °F
